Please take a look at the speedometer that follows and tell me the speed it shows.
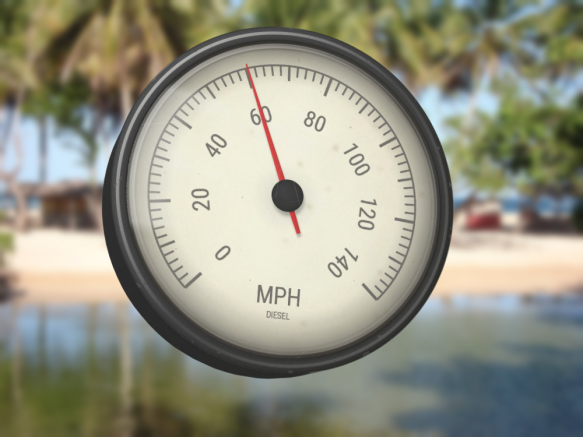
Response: 60 mph
